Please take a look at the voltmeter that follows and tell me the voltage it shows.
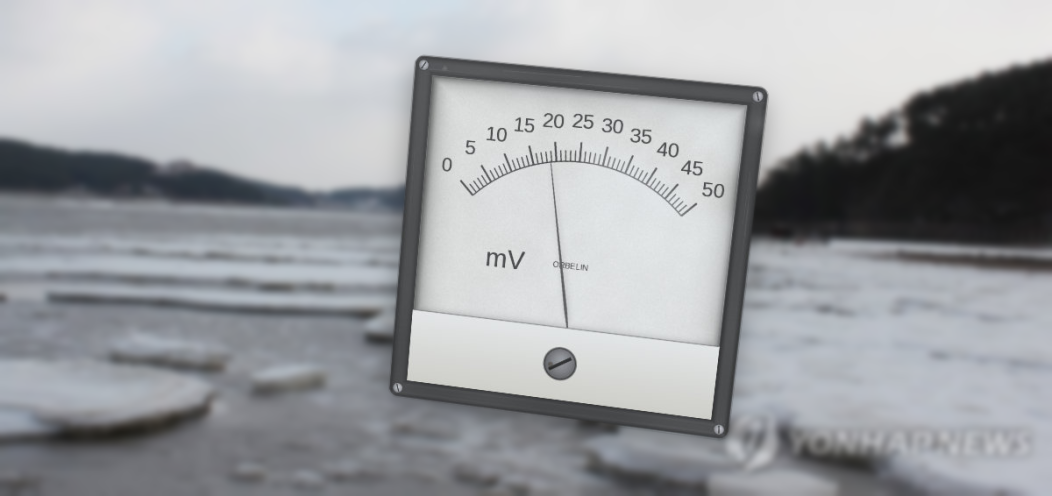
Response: 19 mV
